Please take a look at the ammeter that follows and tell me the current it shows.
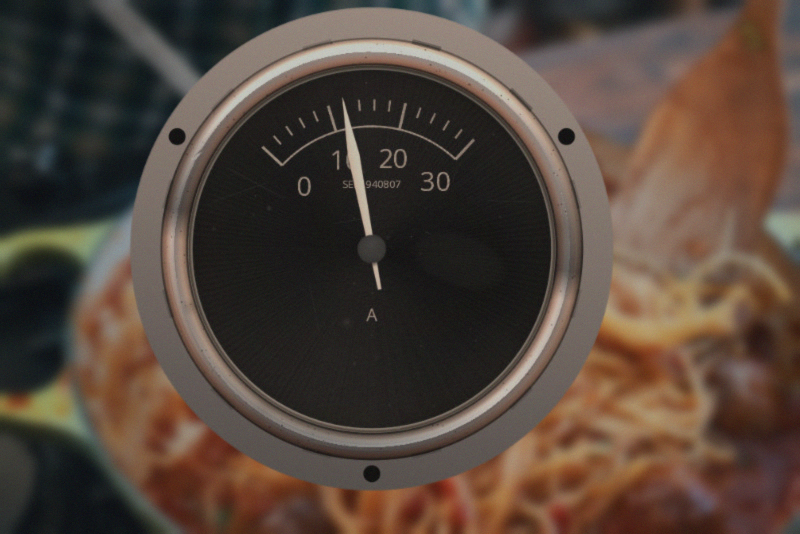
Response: 12 A
